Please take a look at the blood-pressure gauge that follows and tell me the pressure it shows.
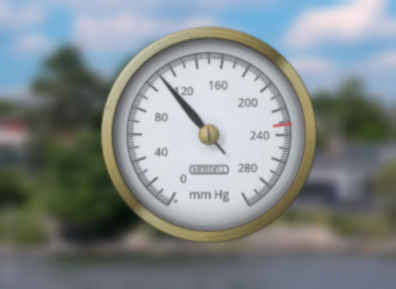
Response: 110 mmHg
